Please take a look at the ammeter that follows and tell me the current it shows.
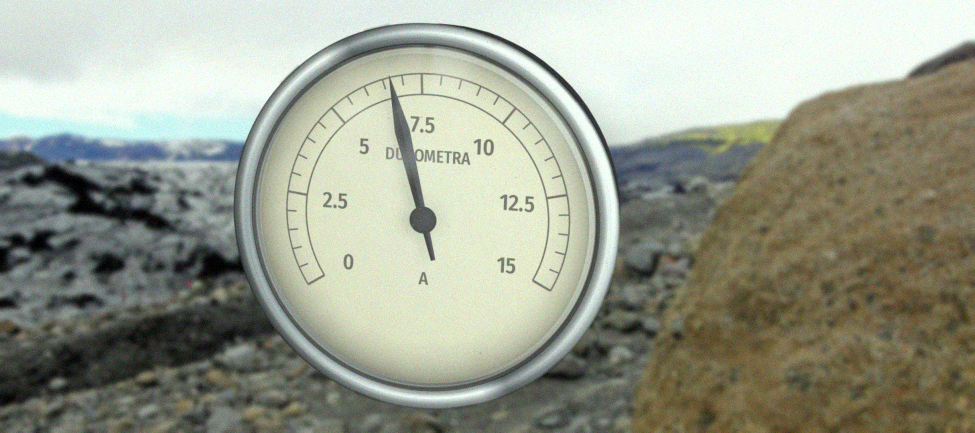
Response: 6.75 A
